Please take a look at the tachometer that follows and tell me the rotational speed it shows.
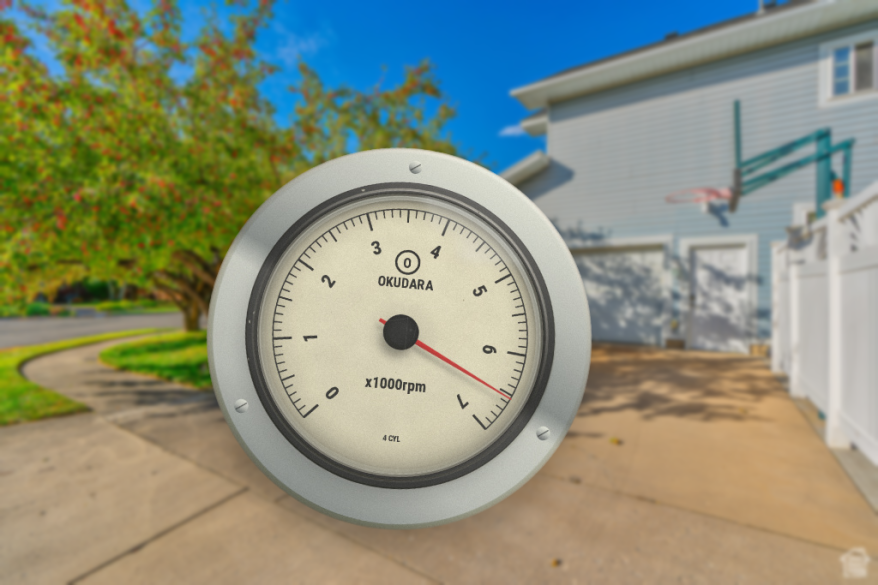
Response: 6550 rpm
